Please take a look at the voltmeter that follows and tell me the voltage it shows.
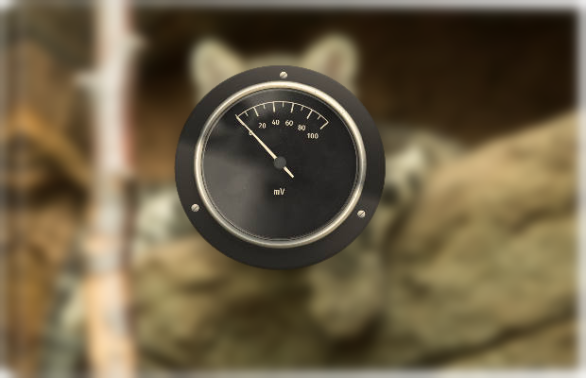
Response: 0 mV
